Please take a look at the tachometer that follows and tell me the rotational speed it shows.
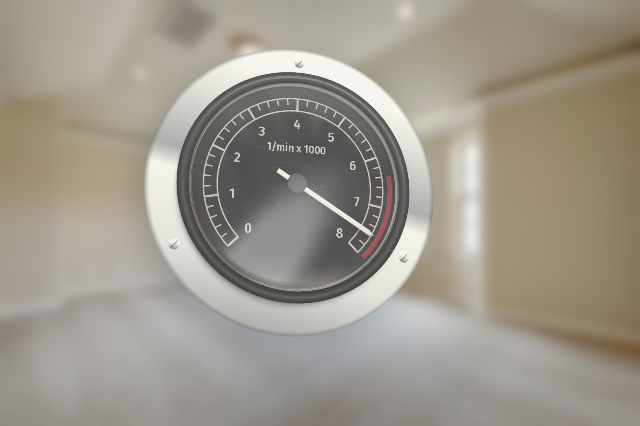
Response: 7600 rpm
